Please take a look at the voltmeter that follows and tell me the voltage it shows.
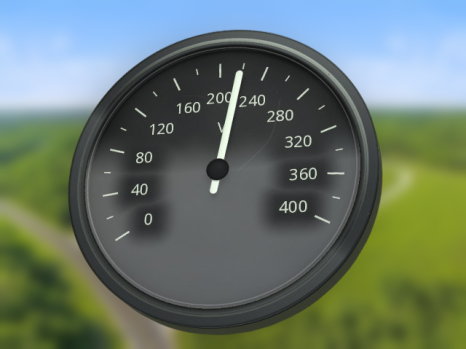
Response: 220 V
